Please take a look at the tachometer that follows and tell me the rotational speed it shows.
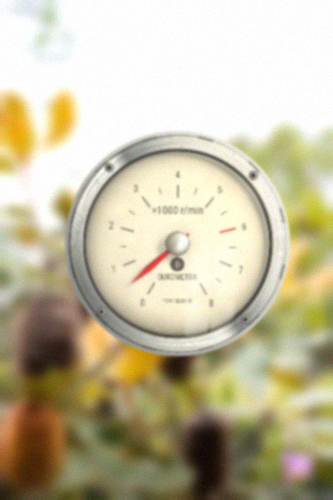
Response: 500 rpm
